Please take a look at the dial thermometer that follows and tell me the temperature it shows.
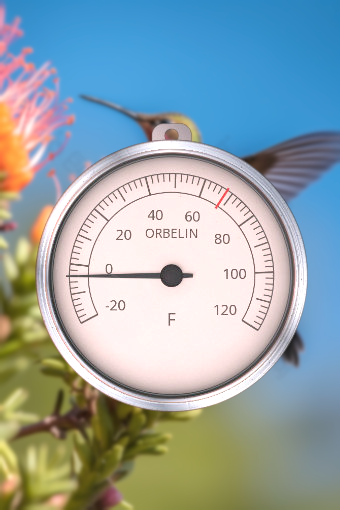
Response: -4 °F
